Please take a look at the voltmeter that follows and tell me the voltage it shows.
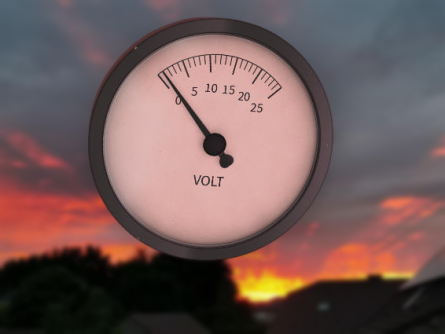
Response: 1 V
